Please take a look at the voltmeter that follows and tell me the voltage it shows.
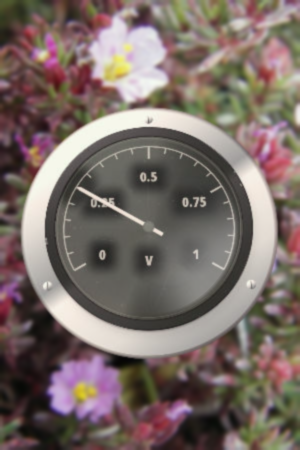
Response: 0.25 V
